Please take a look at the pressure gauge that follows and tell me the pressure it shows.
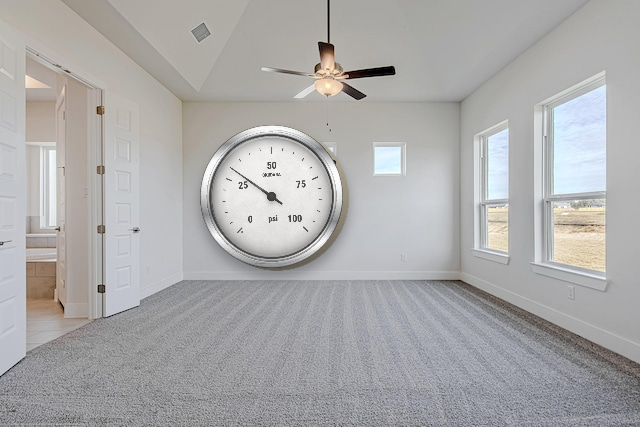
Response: 30 psi
